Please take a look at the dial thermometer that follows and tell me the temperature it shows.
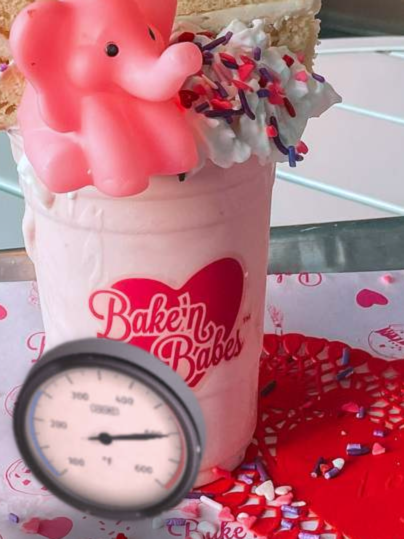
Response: 500 °F
